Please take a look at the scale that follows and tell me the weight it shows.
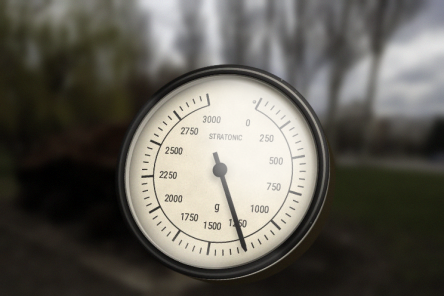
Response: 1250 g
